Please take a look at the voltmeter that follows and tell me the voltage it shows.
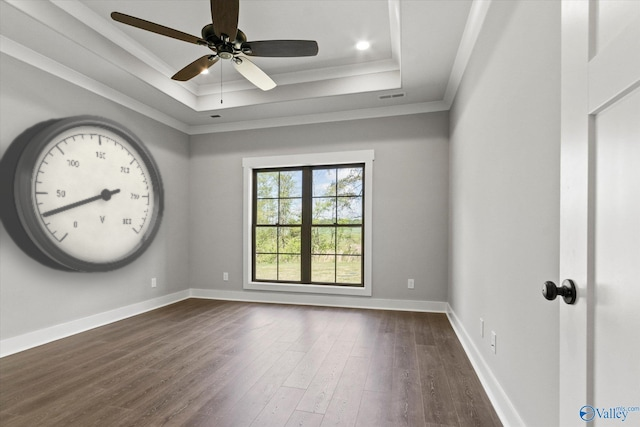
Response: 30 V
